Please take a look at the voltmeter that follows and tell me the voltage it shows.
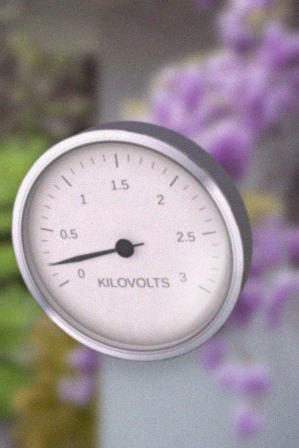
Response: 0.2 kV
